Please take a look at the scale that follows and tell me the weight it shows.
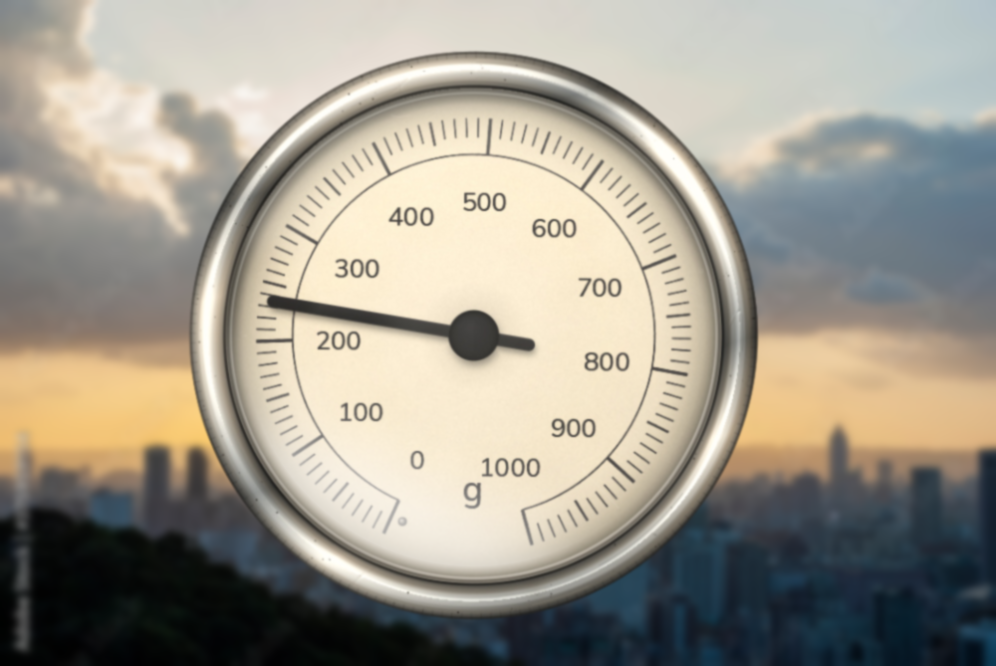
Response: 235 g
